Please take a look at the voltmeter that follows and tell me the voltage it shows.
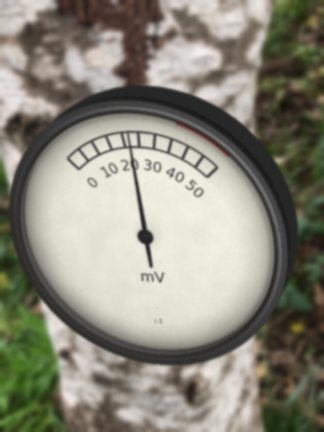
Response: 22.5 mV
